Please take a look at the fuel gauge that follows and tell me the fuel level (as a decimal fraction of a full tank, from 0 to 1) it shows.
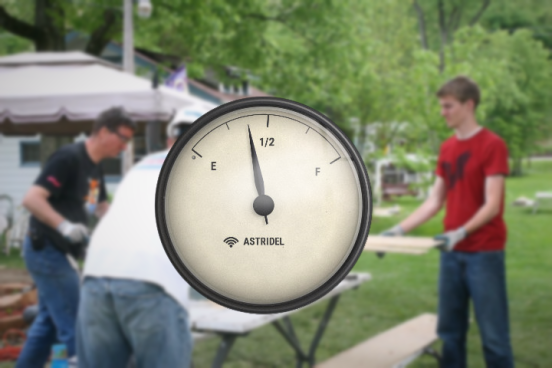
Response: 0.375
